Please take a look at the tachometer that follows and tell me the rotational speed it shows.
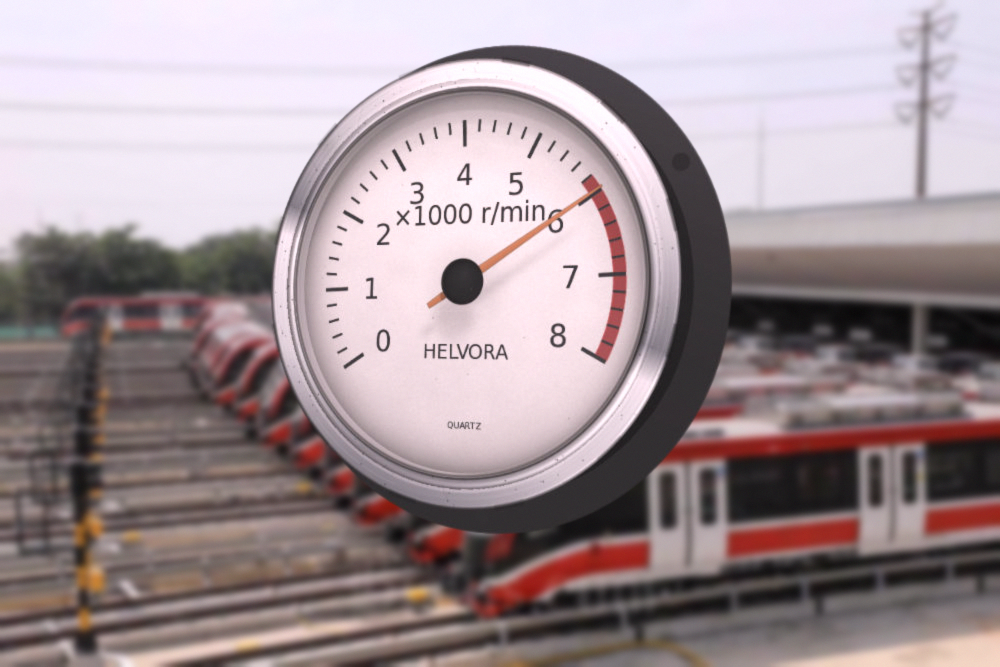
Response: 6000 rpm
